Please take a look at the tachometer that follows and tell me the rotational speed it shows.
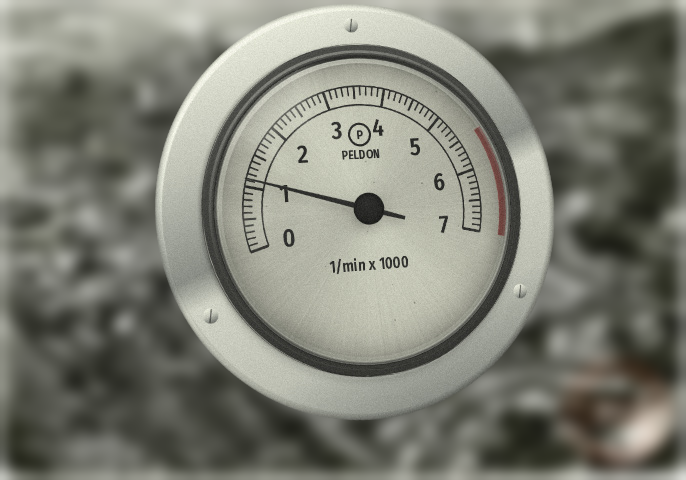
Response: 1100 rpm
